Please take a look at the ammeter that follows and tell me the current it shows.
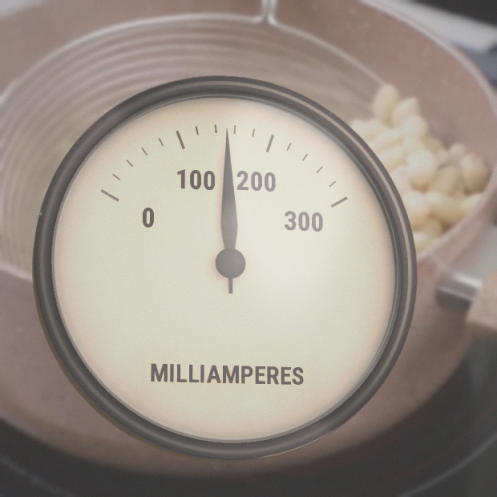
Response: 150 mA
